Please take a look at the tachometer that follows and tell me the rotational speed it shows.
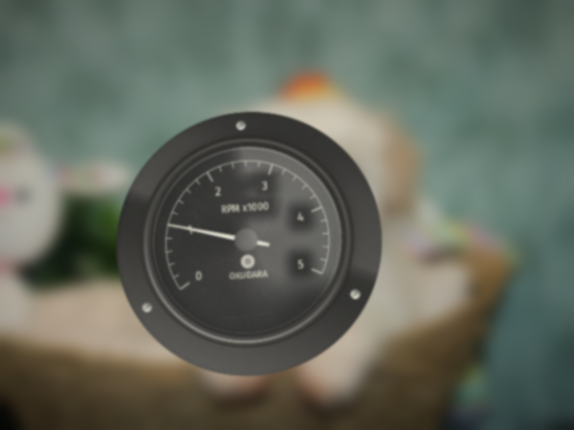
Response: 1000 rpm
